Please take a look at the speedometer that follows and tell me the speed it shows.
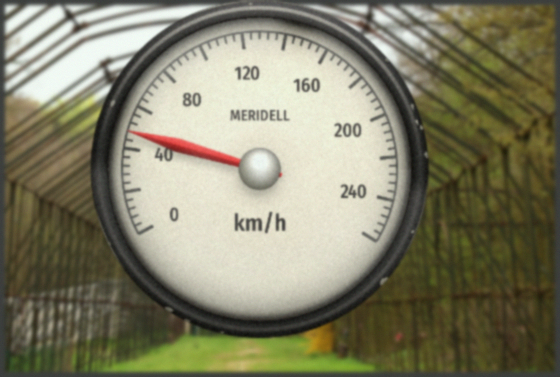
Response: 48 km/h
